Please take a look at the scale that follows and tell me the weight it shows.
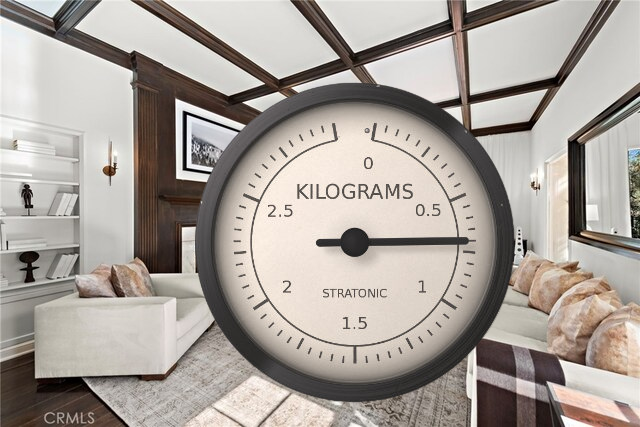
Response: 0.7 kg
